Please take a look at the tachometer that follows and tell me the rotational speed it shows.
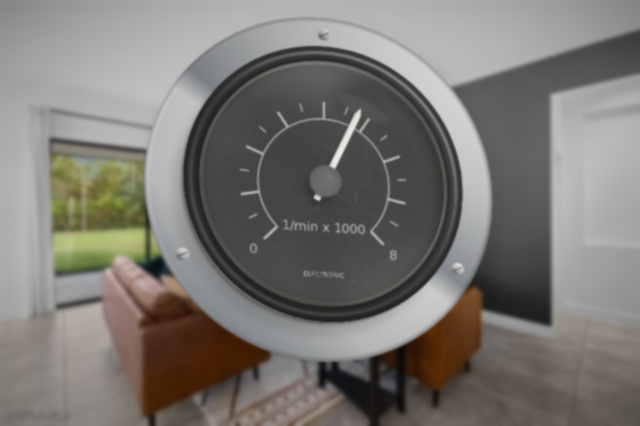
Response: 4750 rpm
